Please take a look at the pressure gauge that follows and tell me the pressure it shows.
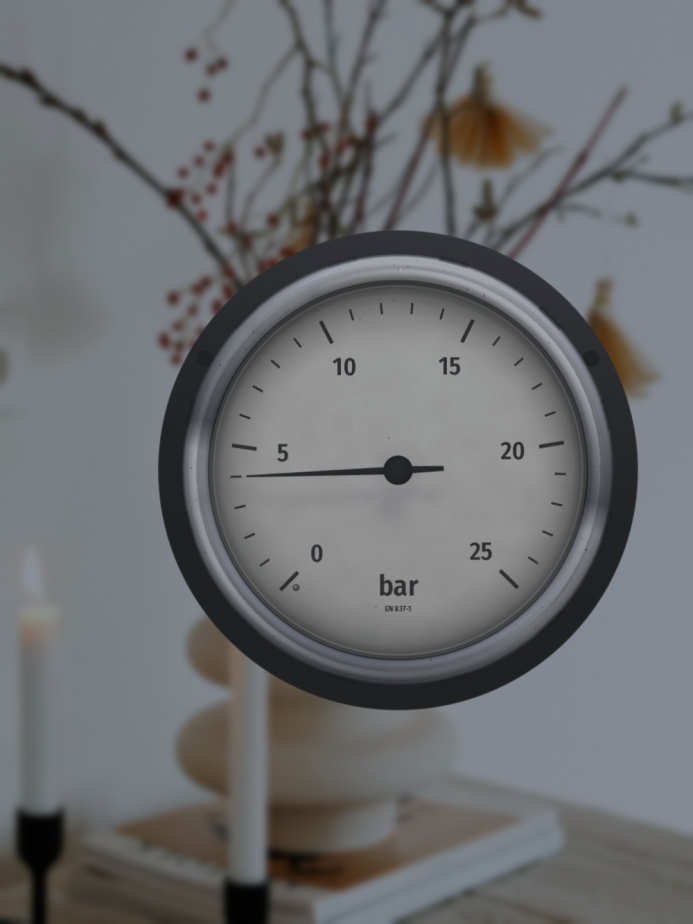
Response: 4 bar
